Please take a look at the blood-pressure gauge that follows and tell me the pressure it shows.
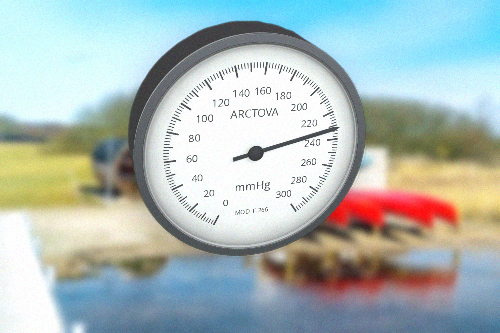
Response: 230 mmHg
